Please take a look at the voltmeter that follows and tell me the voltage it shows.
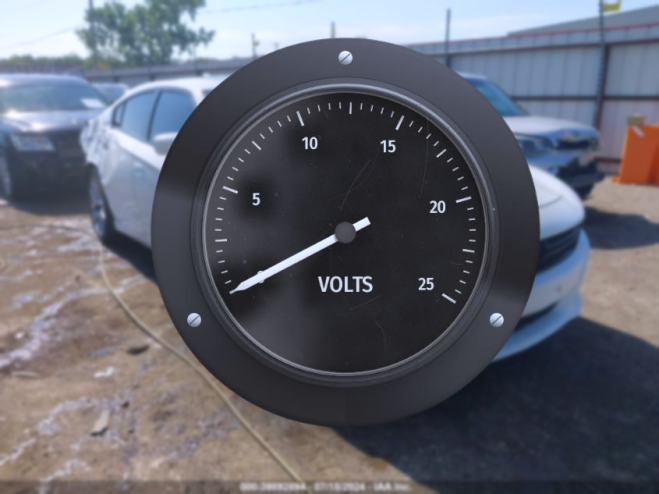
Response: 0 V
